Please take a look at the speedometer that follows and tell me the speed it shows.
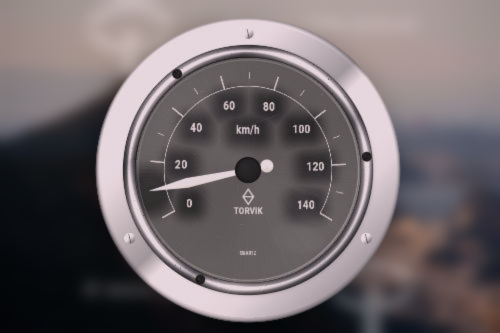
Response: 10 km/h
